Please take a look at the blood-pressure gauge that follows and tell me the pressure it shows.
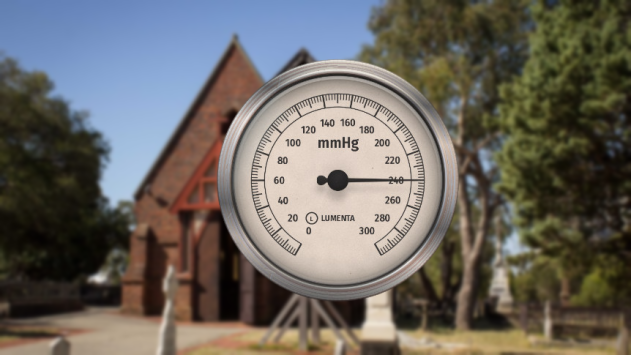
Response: 240 mmHg
